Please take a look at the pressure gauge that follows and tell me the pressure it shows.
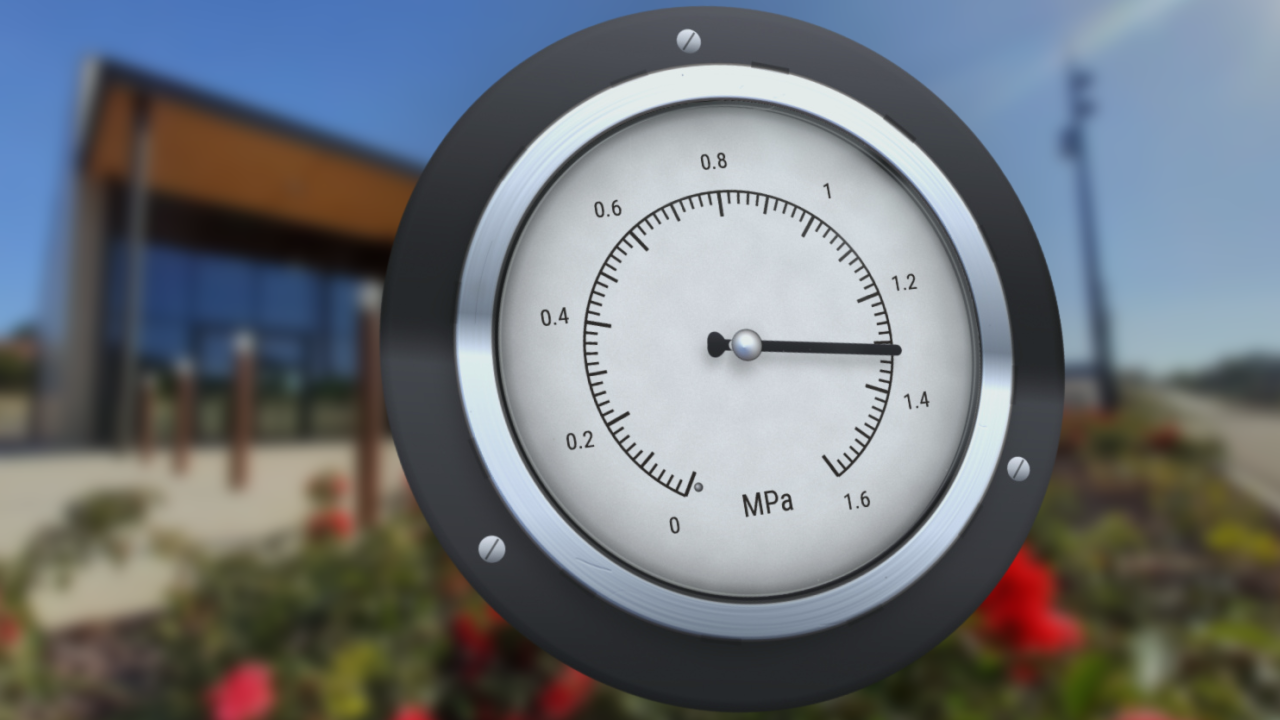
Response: 1.32 MPa
